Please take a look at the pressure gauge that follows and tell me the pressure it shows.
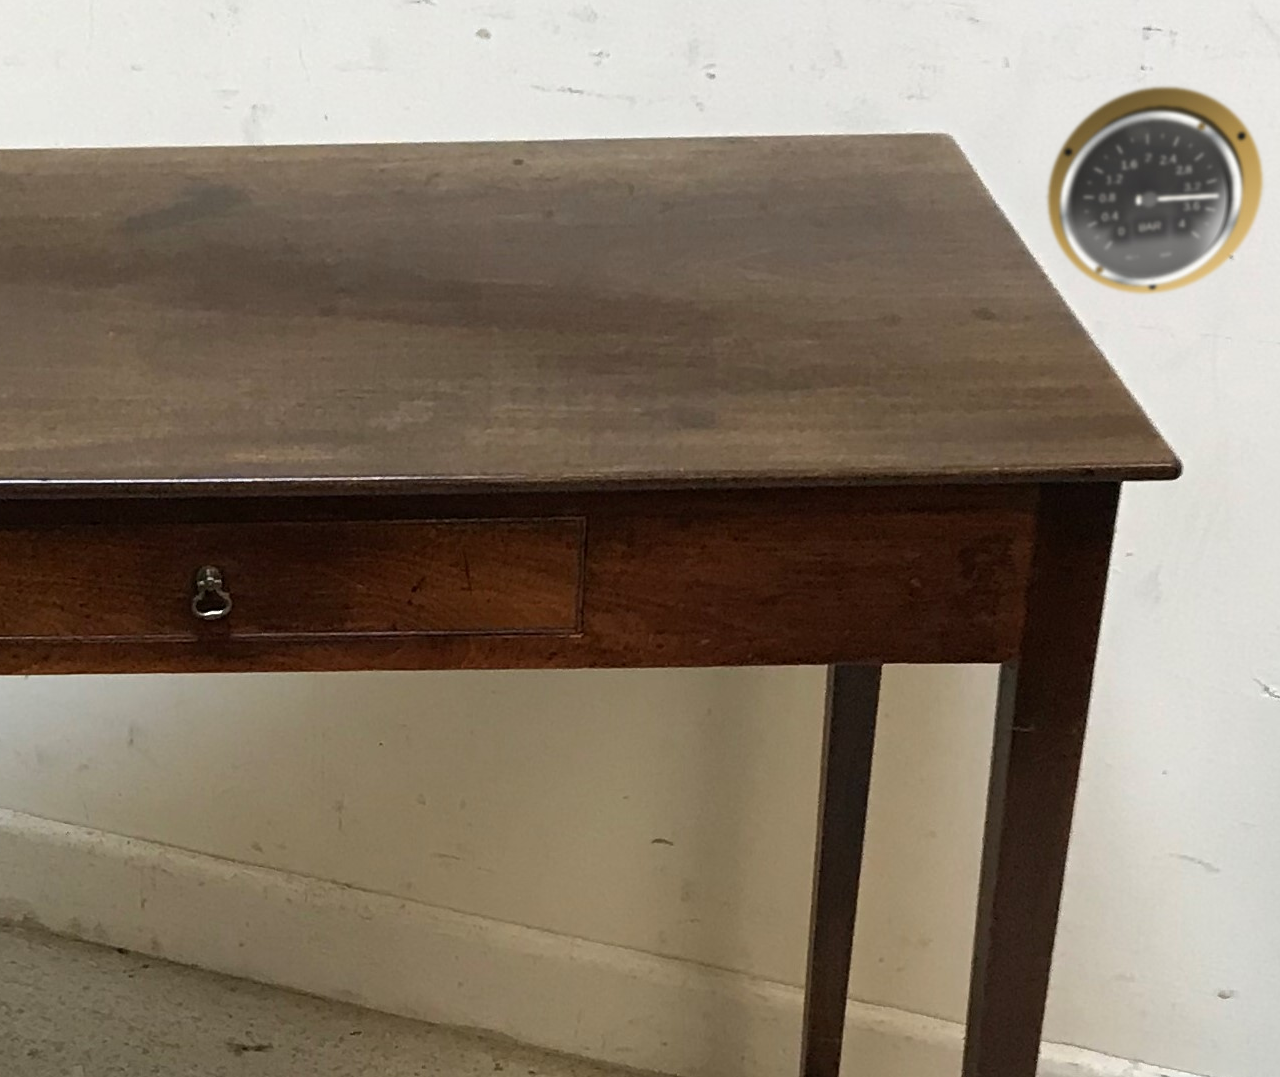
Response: 3.4 bar
